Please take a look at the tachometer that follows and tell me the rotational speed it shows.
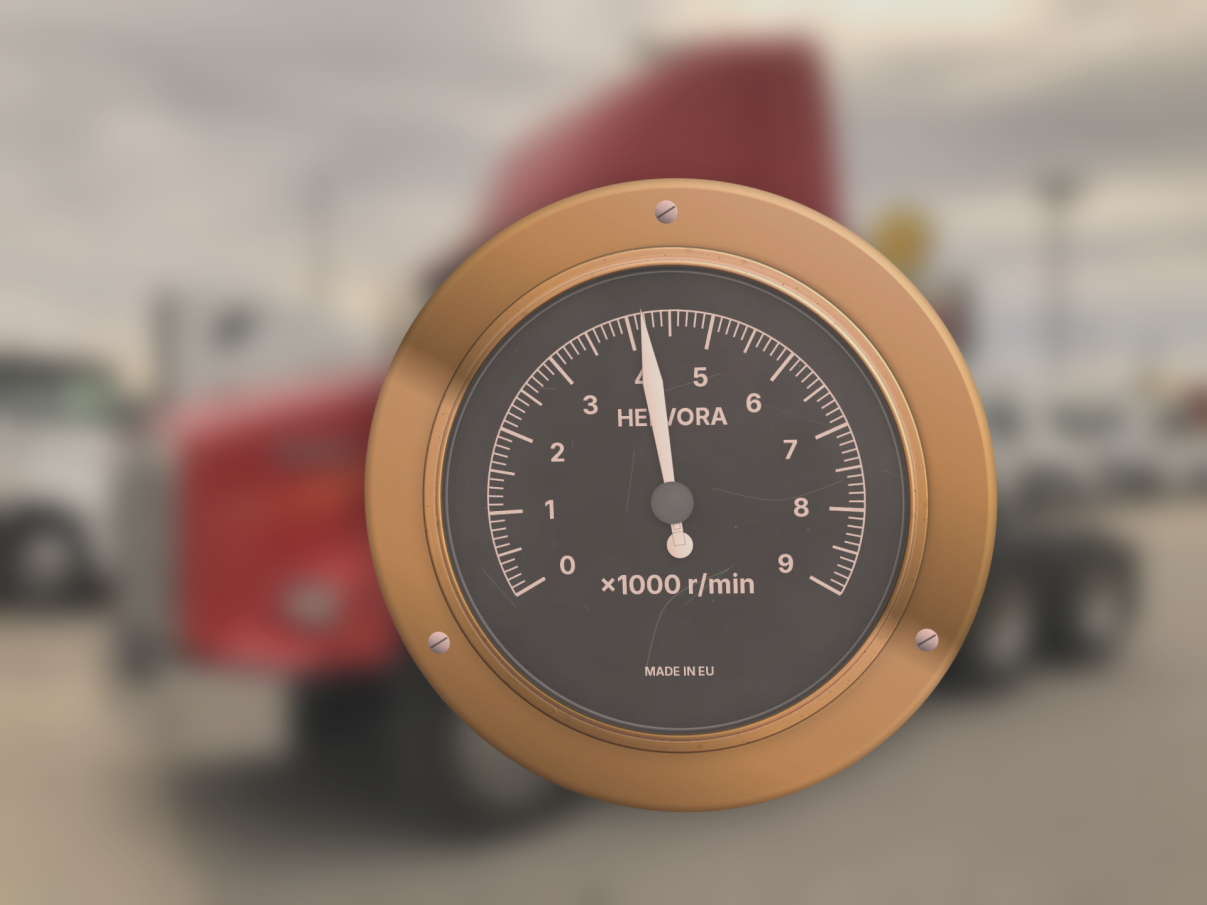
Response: 4200 rpm
